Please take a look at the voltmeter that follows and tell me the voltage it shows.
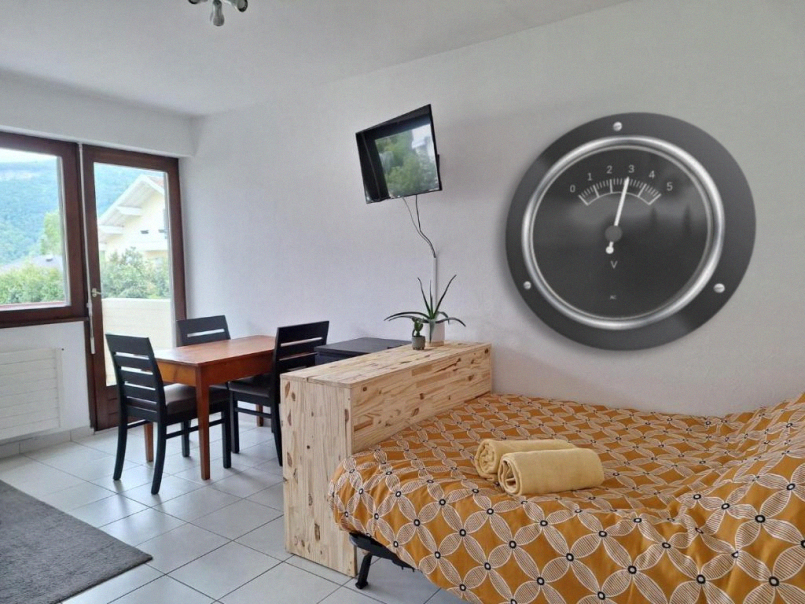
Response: 3 V
